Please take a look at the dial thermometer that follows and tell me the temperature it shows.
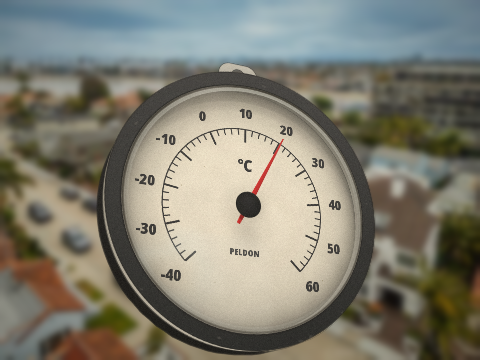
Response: 20 °C
